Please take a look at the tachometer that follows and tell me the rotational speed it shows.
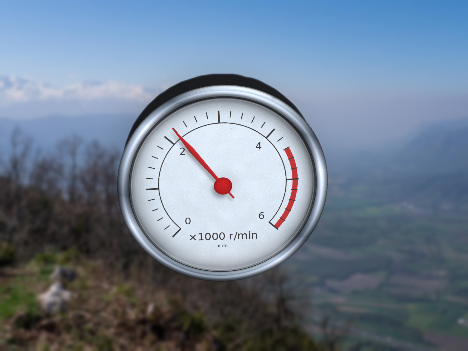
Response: 2200 rpm
